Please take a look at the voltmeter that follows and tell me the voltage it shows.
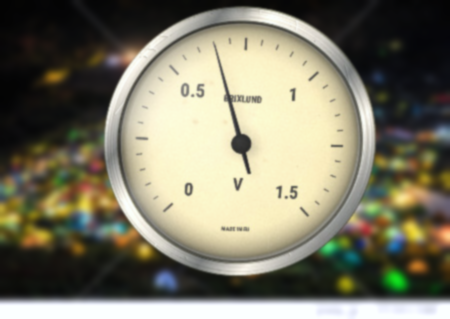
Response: 0.65 V
